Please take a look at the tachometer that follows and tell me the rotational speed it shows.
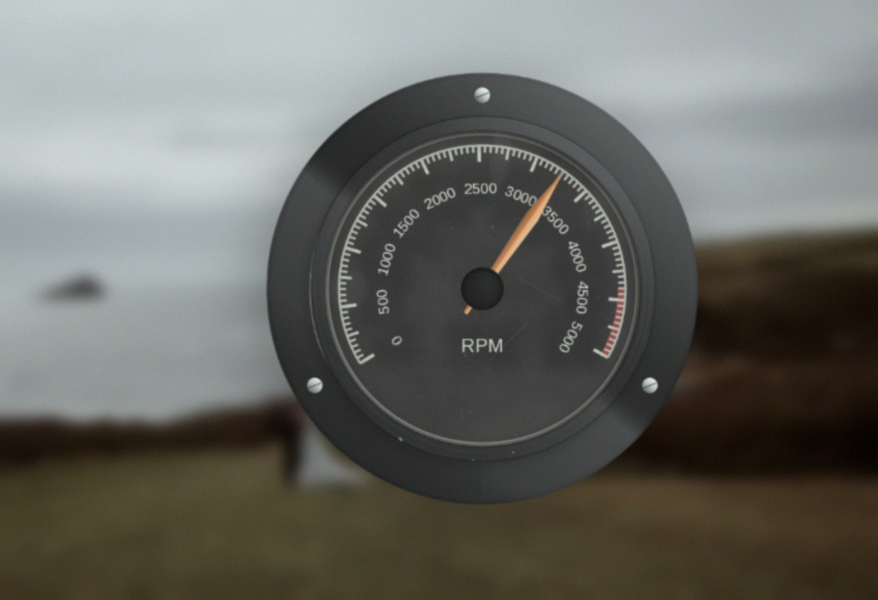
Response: 3250 rpm
